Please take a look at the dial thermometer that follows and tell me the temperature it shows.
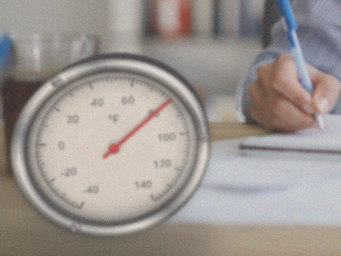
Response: 80 °F
